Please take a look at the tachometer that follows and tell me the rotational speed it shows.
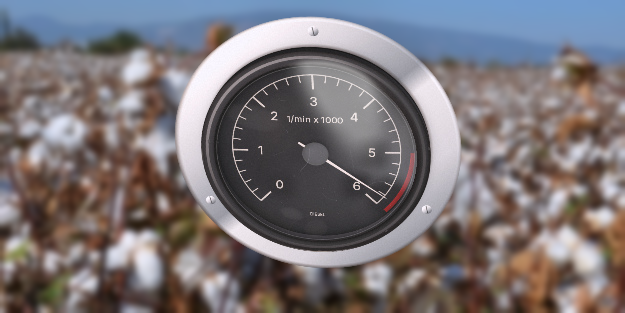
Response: 5800 rpm
